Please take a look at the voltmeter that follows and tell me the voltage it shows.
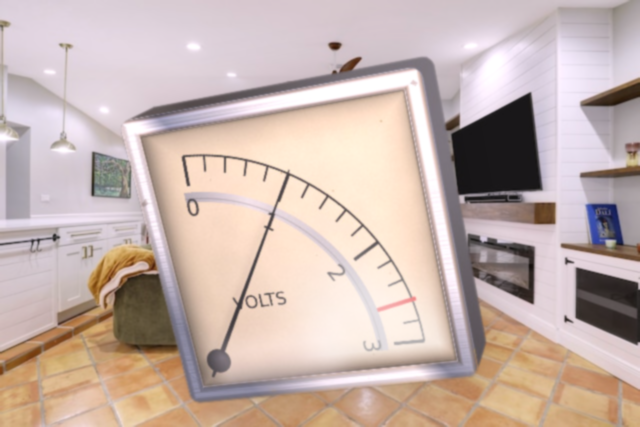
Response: 1 V
